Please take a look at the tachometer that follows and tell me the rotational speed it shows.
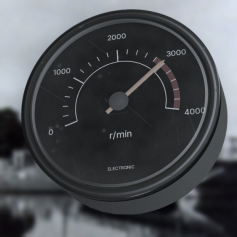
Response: 3000 rpm
